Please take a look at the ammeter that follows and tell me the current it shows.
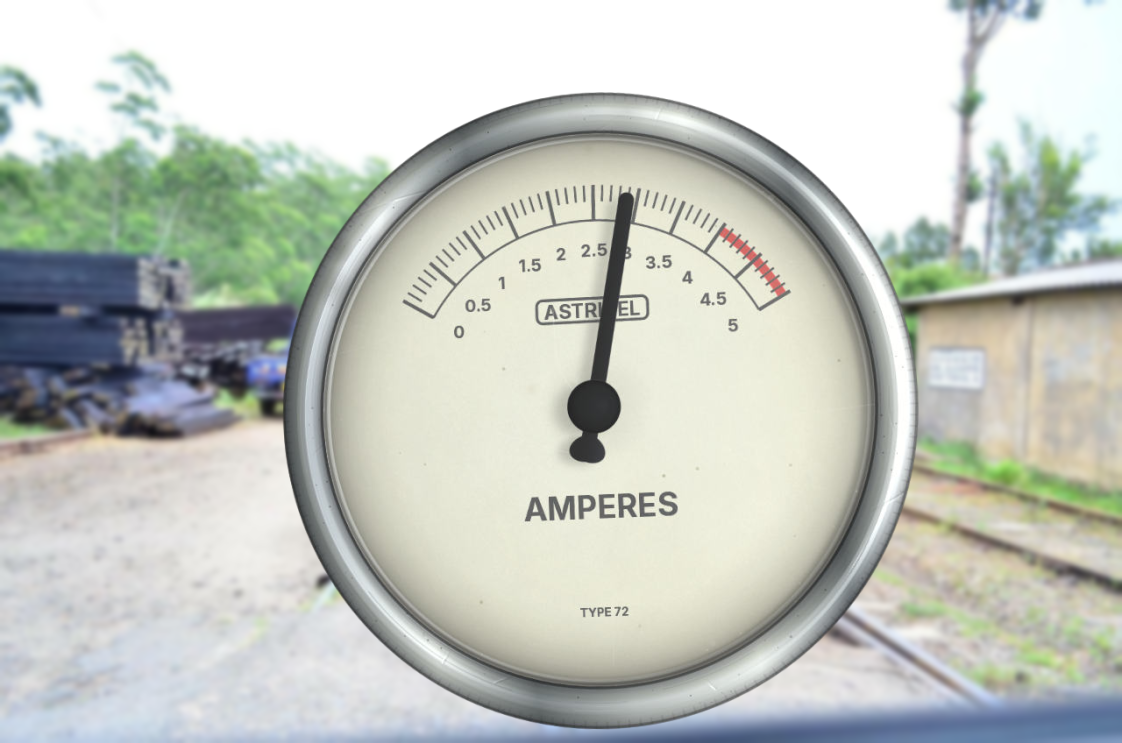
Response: 2.9 A
